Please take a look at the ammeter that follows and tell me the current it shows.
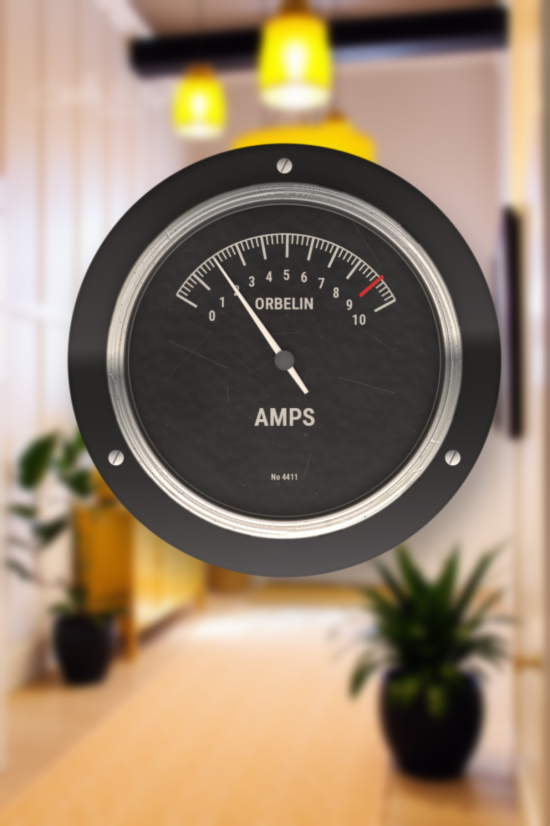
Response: 2 A
